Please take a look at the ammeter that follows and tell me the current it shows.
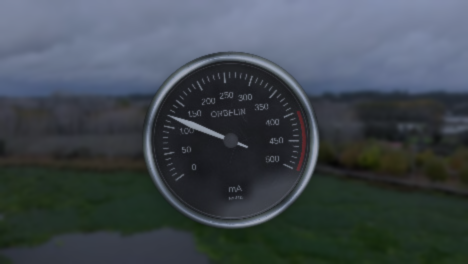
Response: 120 mA
